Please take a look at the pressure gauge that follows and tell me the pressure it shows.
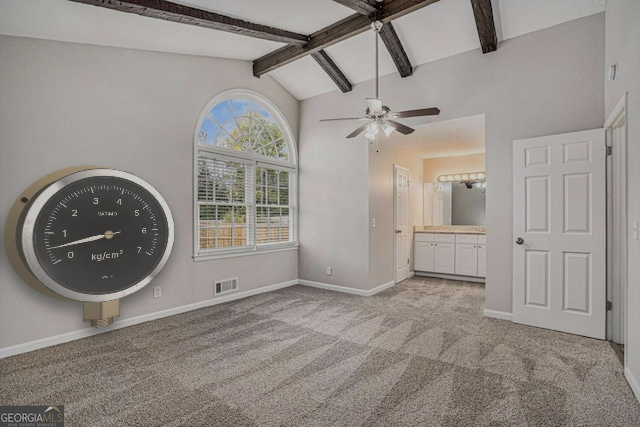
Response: 0.5 kg/cm²
